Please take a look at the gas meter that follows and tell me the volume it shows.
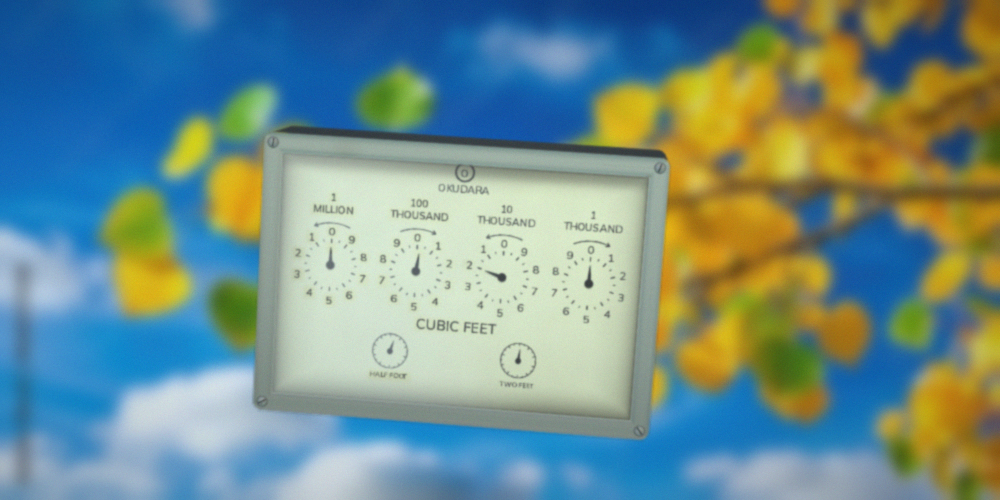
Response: 2000 ft³
